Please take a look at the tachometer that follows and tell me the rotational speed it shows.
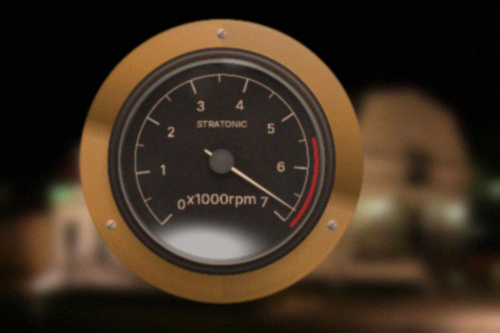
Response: 6750 rpm
